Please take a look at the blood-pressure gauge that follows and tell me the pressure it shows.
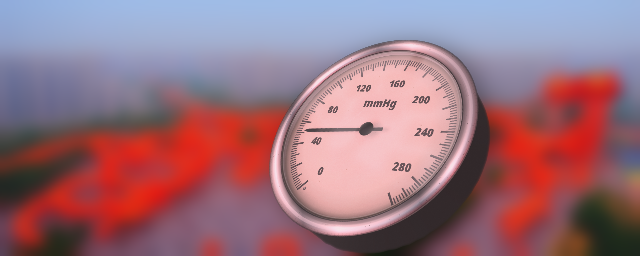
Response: 50 mmHg
